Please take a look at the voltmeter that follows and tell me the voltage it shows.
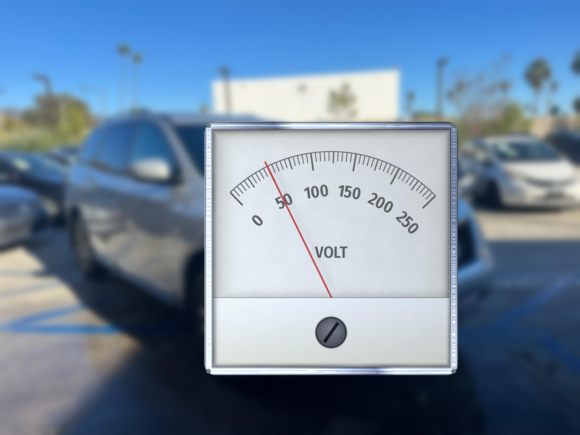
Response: 50 V
